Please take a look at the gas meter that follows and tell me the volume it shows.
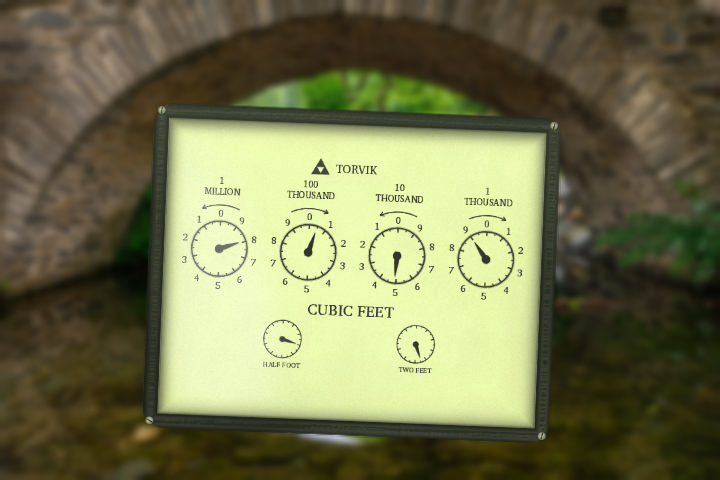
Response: 804900 ft³
